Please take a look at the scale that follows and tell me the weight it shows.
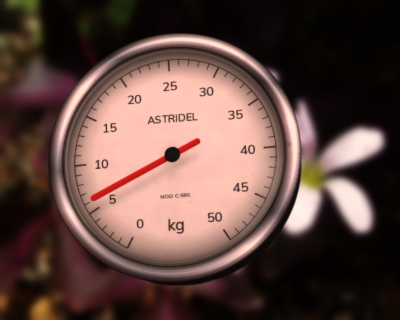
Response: 6 kg
